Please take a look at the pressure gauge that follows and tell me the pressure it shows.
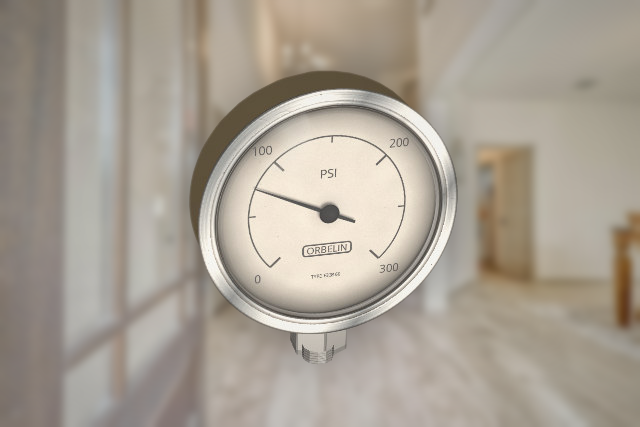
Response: 75 psi
